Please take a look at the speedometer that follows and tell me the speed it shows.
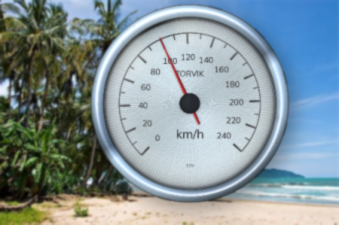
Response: 100 km/h
